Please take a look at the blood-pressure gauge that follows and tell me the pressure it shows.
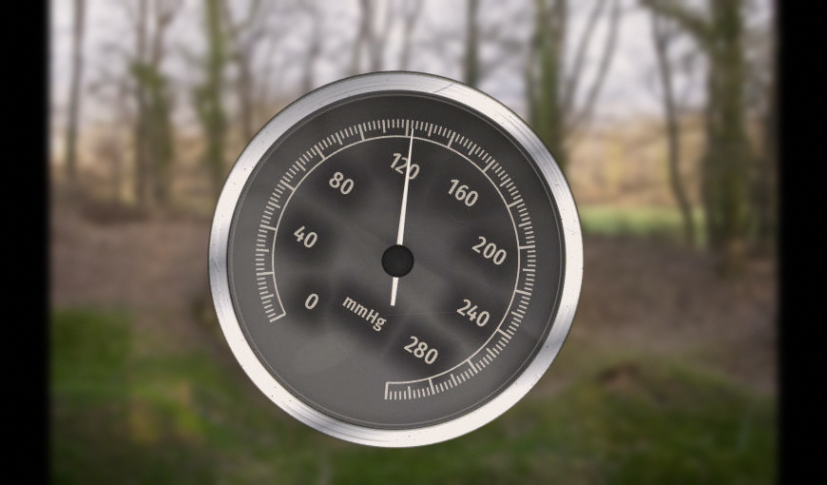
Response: 122 mmHg
